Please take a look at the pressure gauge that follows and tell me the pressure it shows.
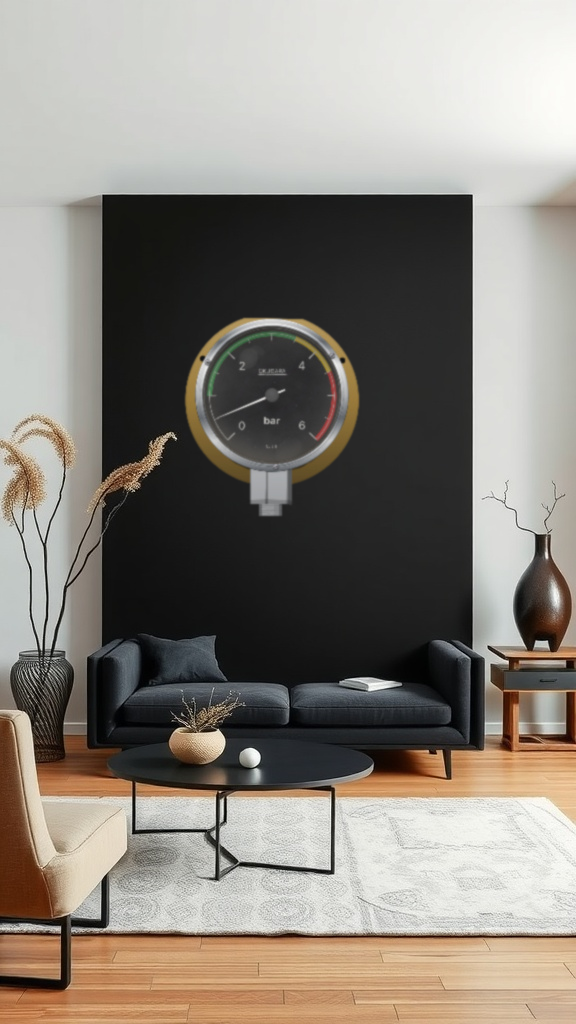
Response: 0.5 bar
